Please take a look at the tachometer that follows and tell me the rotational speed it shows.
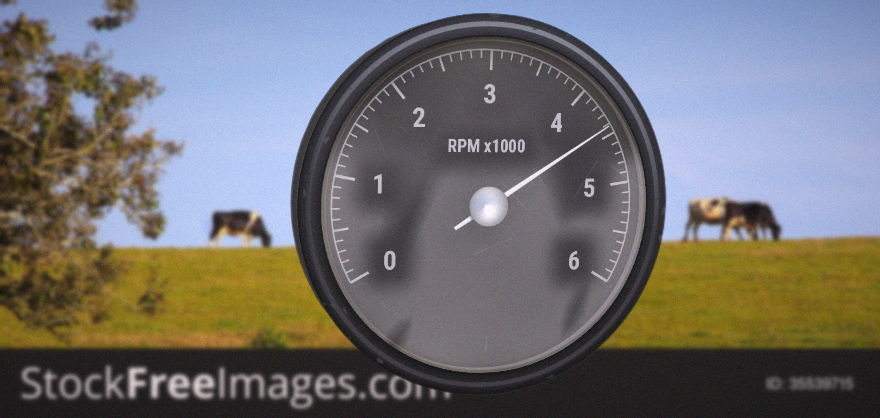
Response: 4400 rpm
